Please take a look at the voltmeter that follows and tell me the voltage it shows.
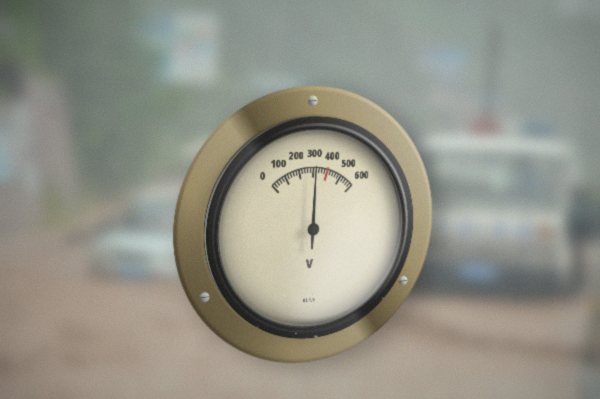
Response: 300 V
